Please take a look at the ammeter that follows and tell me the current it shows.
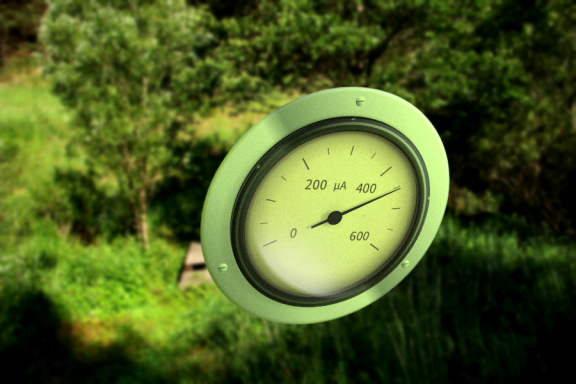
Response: 450 µA
